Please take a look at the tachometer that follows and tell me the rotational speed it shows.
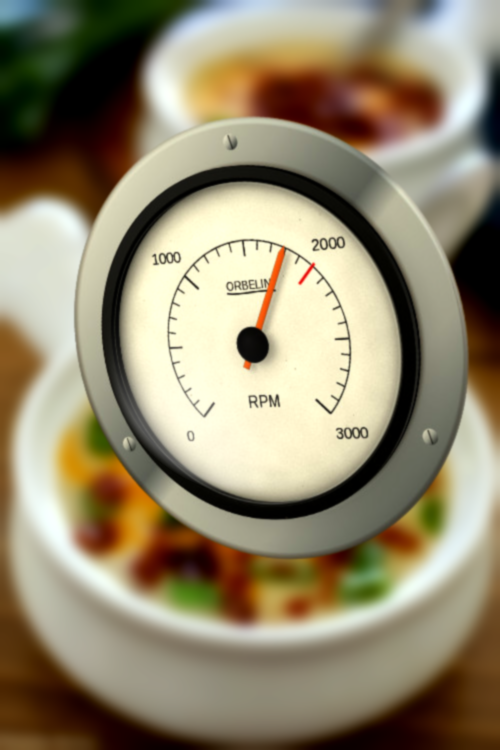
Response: 1800 rpm
